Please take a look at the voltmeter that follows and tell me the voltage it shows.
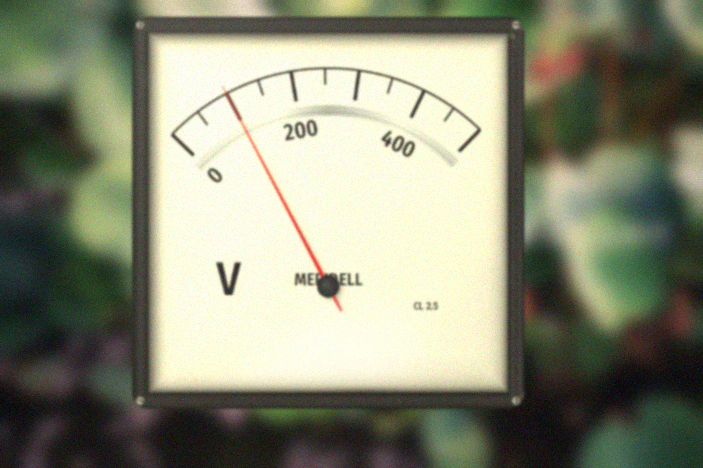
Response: 100 V
